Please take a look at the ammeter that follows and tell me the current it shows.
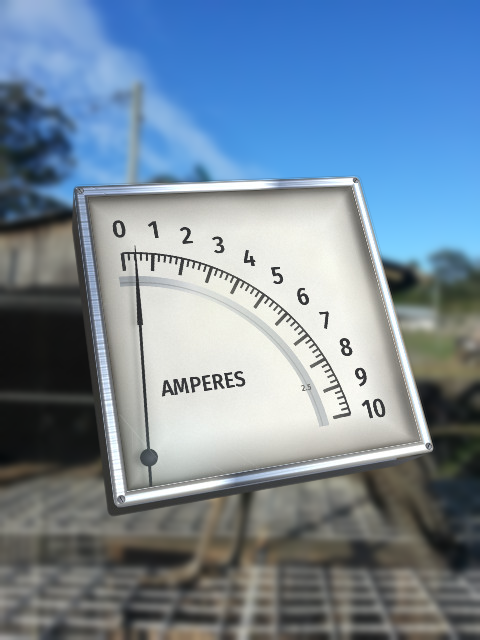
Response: 0.4 A
